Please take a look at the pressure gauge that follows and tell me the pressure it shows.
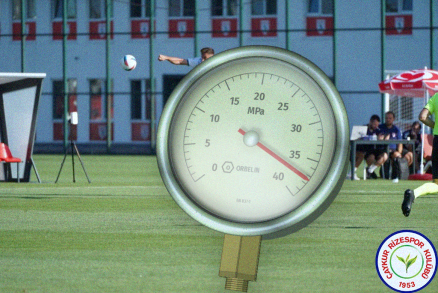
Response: 37.5 MPa
